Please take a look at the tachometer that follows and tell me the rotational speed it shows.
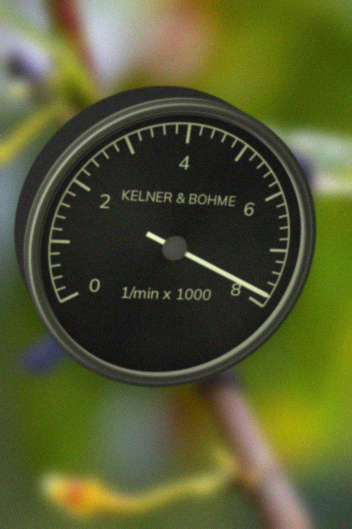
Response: 7800 rpm
